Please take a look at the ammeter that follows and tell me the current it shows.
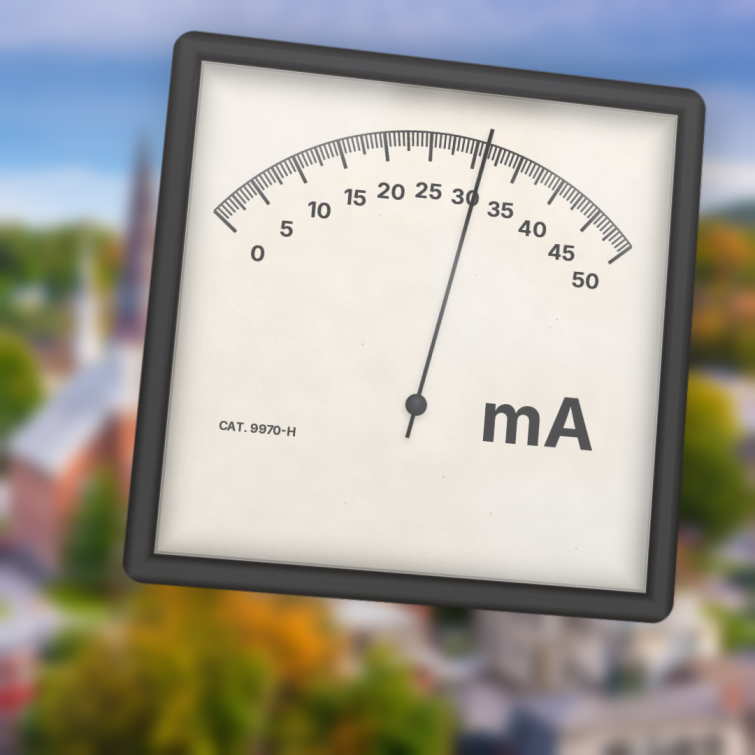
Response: 31 mA
